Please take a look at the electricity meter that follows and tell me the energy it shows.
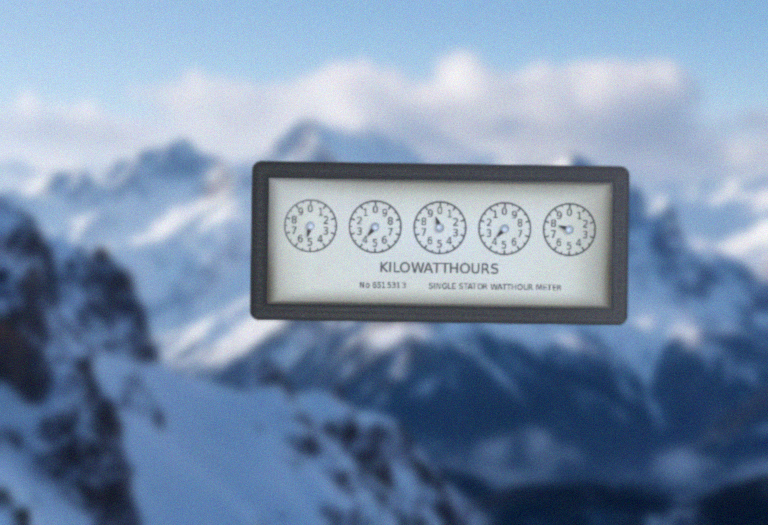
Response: 53938 kWh
